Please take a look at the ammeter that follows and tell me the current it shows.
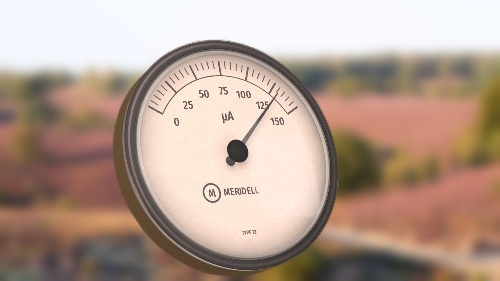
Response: 130 µA
